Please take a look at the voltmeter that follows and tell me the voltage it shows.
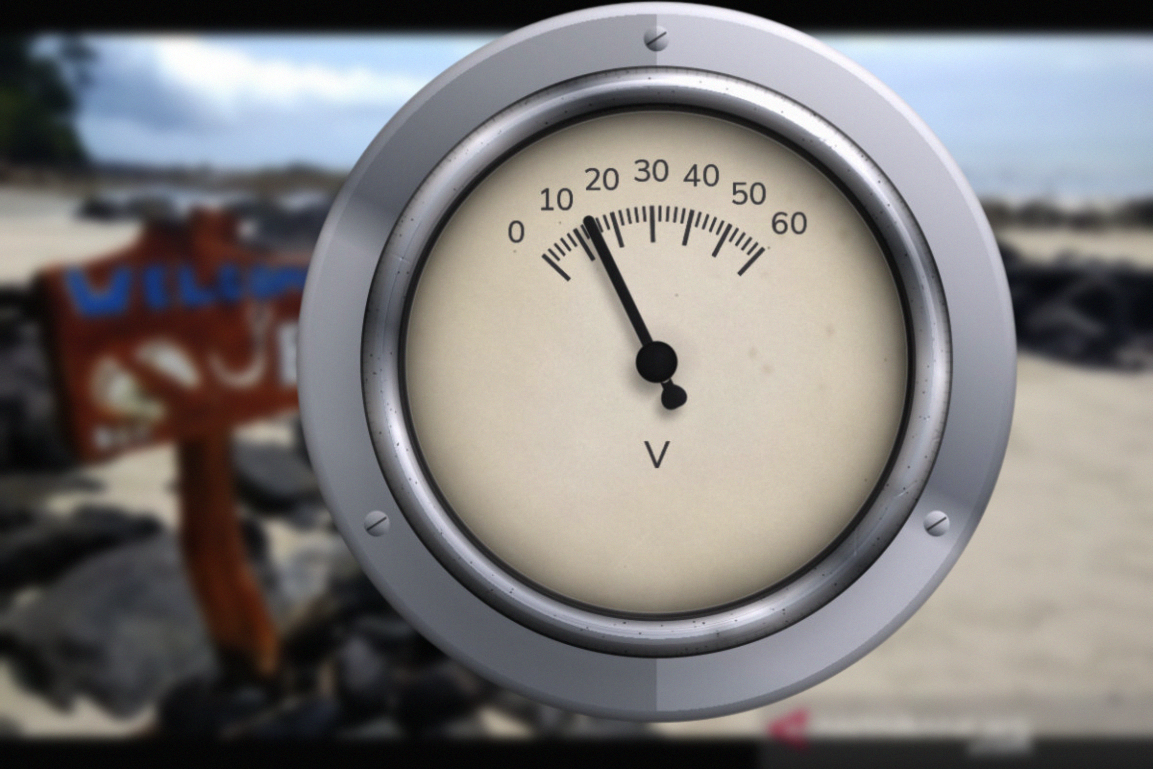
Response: 14 V
